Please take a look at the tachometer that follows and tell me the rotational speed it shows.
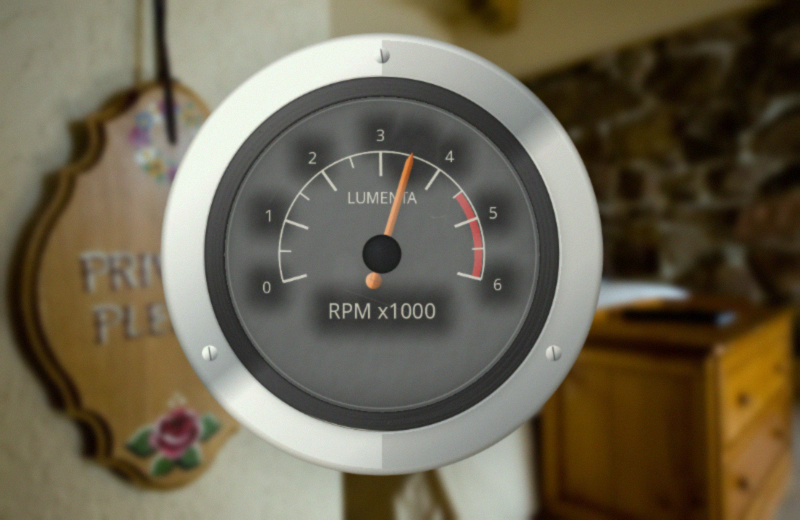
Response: 3500 rpm
